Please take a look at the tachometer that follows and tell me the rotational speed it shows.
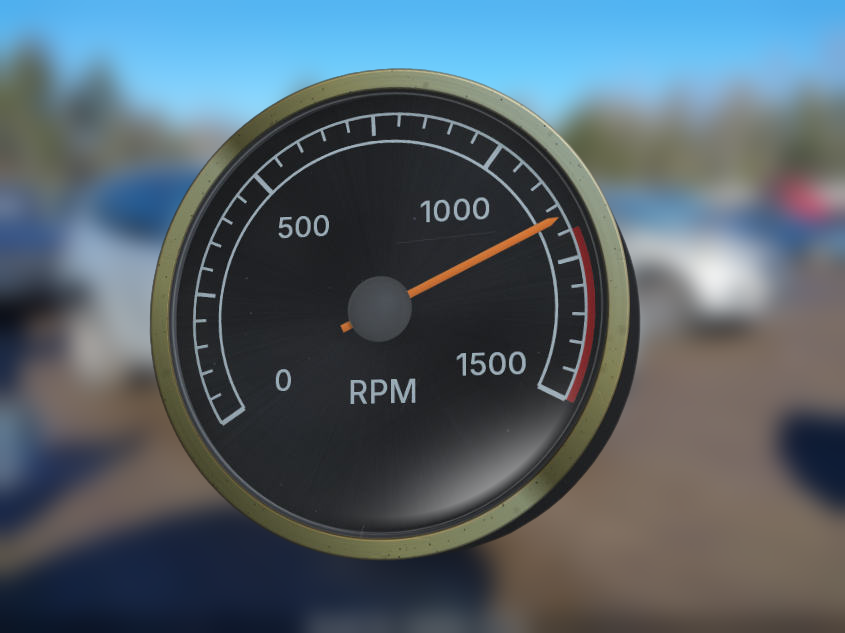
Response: 1175 rpm
